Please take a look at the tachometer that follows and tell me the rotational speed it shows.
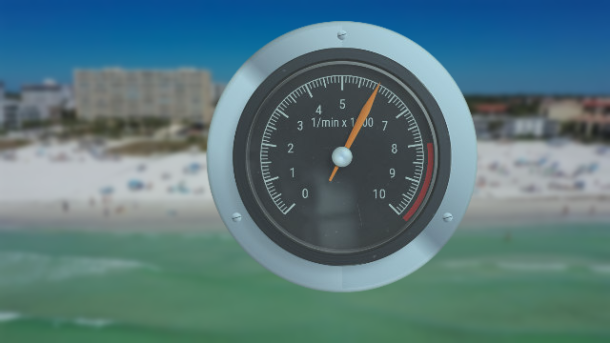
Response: 6000 rpm
